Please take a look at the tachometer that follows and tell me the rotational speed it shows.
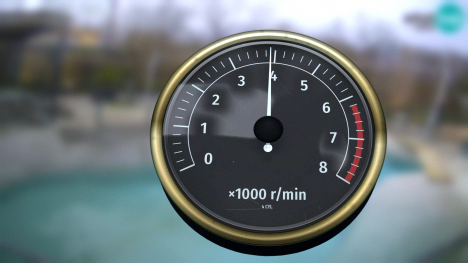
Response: 3900 rpm
